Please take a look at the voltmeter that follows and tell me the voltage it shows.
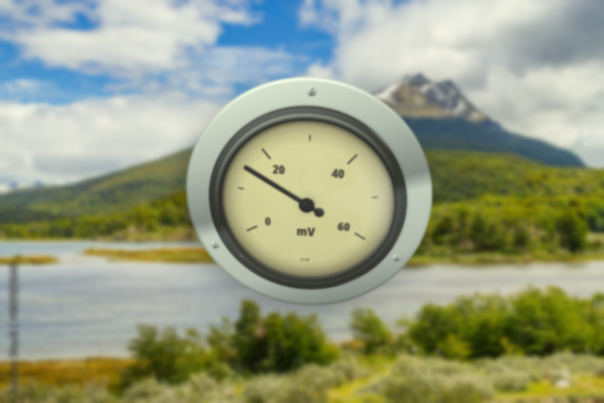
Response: 15 mV
